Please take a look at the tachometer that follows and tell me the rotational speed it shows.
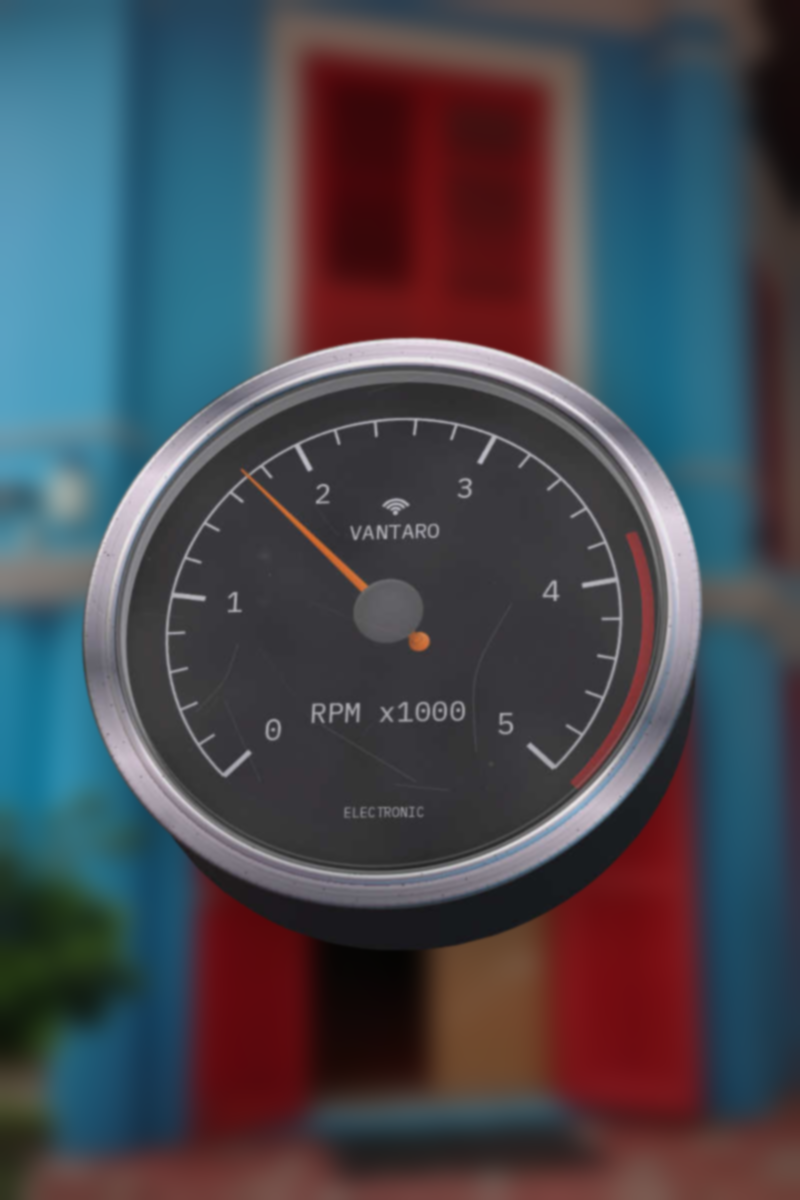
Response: 1700 rpm
